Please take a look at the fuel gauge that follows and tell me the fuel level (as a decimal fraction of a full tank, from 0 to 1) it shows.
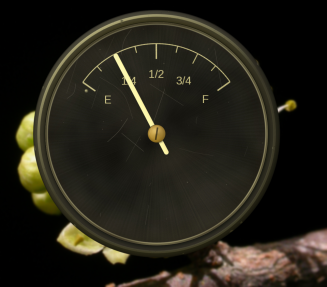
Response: 0.25
